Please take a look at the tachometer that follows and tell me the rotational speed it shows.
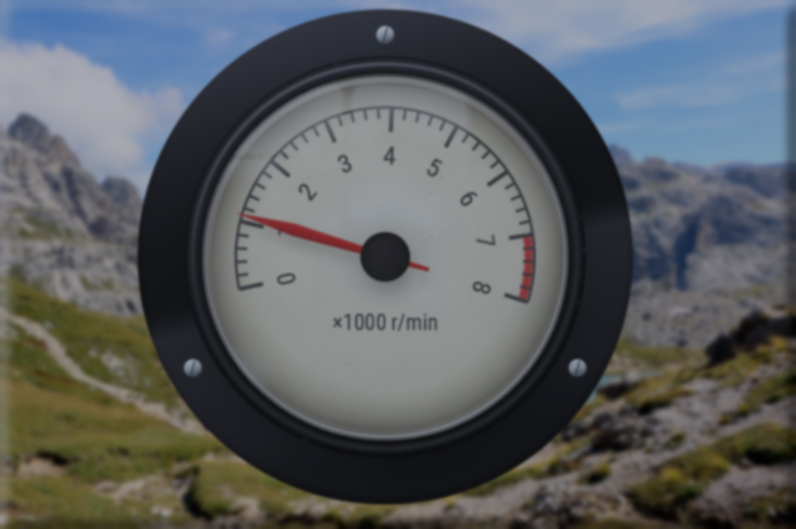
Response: 1100 rpm
